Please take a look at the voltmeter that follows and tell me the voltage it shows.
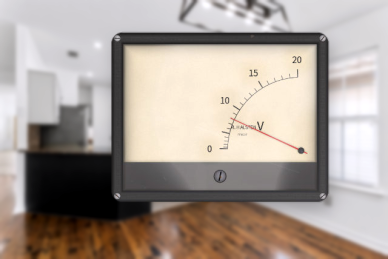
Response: 8 V
